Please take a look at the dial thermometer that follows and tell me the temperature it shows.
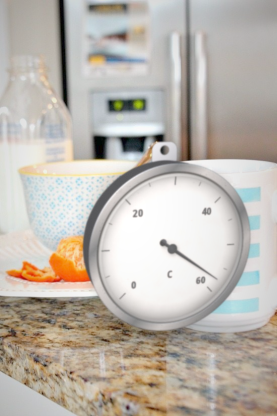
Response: 57.5 °C
